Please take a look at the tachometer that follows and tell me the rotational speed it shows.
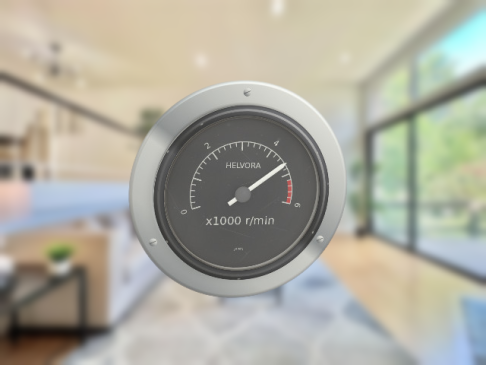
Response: 4600 rpm
